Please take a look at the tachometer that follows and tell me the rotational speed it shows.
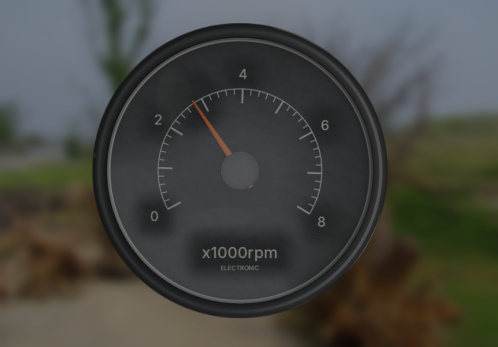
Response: 2800 rpm
